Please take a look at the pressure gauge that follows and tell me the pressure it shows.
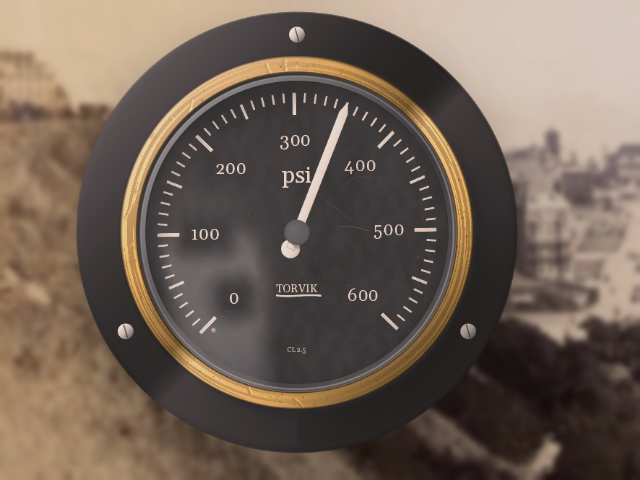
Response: 350 psi
